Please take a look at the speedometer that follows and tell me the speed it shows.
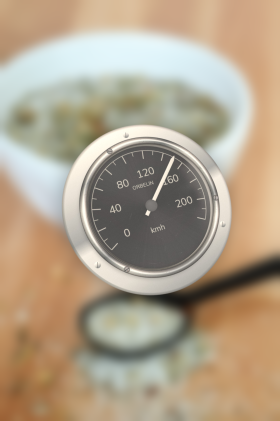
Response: 150 km/h
